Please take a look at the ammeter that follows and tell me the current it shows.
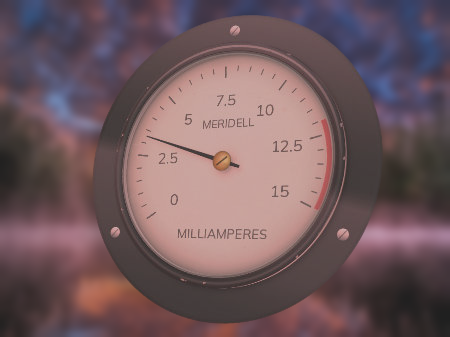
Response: 3.25 mA
